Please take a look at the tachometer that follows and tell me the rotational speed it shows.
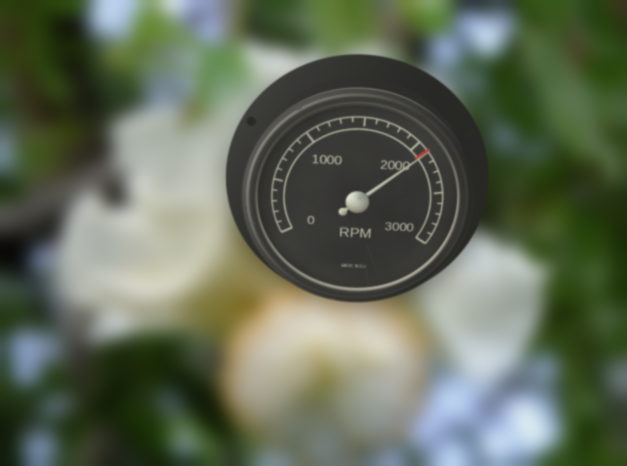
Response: 2100 rpm
